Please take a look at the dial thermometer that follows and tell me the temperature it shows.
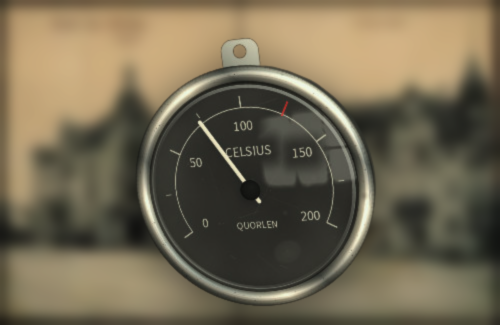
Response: 75 °C
